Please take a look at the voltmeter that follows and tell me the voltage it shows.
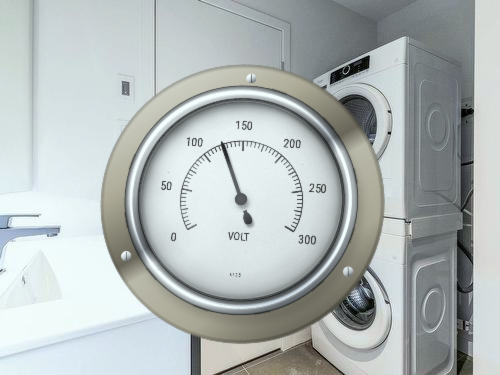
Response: 125 V
